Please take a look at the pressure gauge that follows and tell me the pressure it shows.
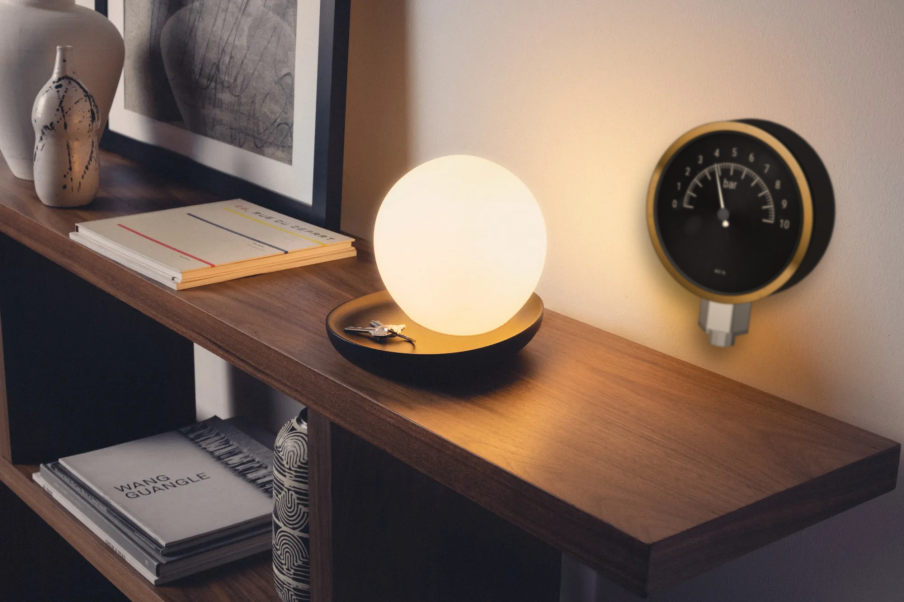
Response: 4 bar
